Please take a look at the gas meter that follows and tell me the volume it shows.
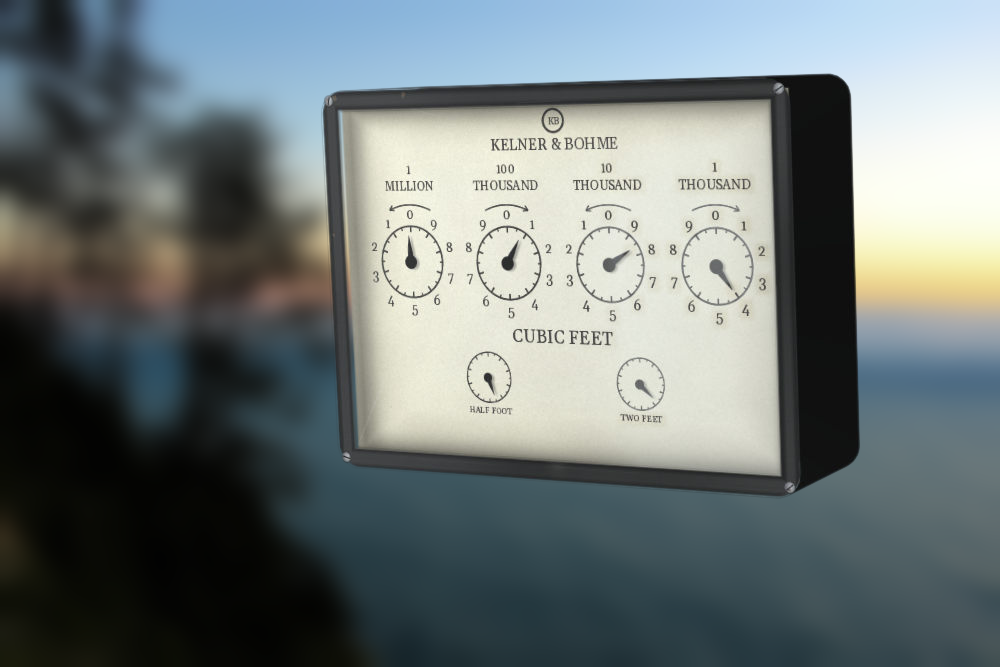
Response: 8400 ft³
